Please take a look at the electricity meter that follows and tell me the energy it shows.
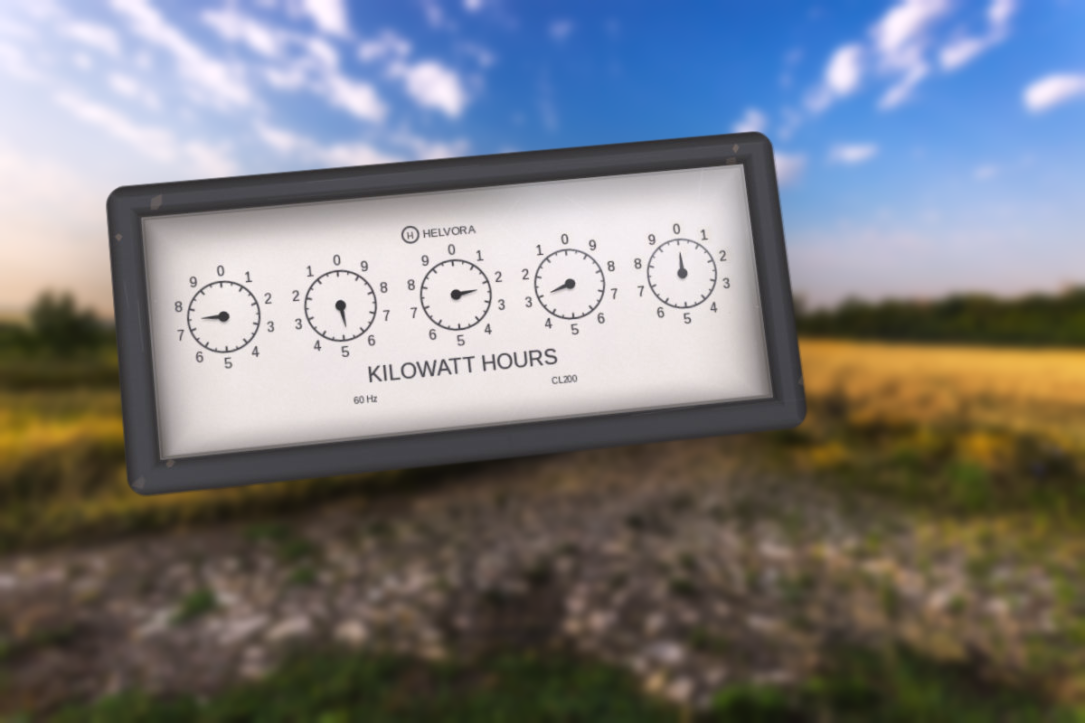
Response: 75230 kWh
